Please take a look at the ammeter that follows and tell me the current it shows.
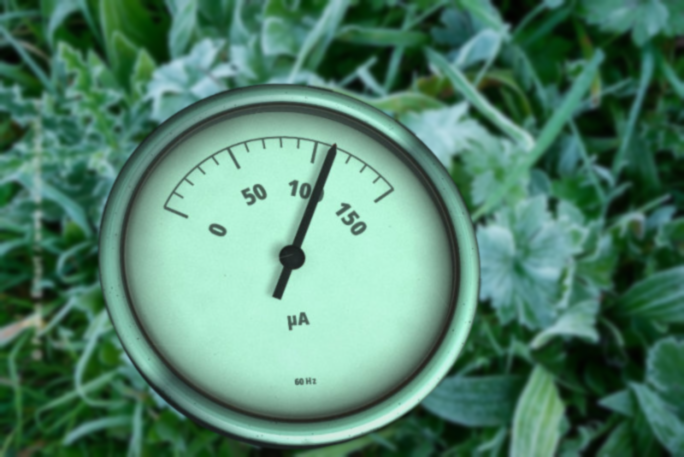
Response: 110 µA
